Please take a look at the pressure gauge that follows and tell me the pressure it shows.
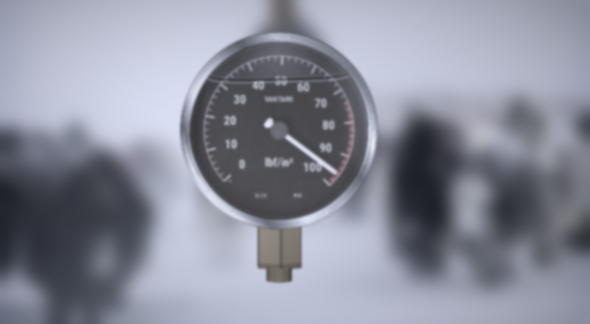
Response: 96 psi
